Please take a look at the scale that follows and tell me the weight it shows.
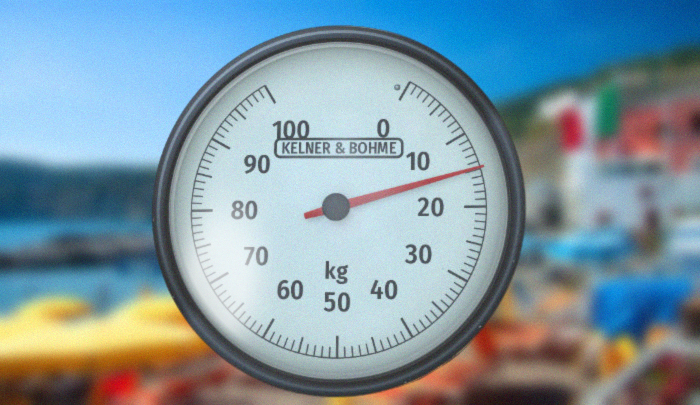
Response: 15 kg
